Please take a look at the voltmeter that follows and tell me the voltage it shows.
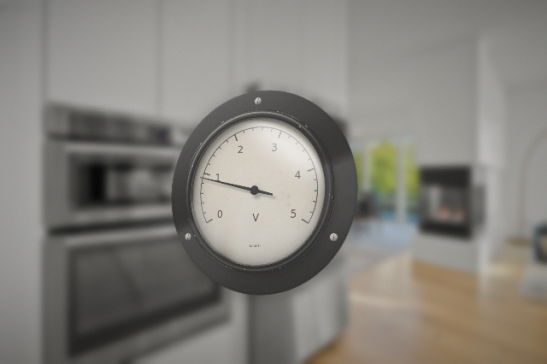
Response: 0.9 V
